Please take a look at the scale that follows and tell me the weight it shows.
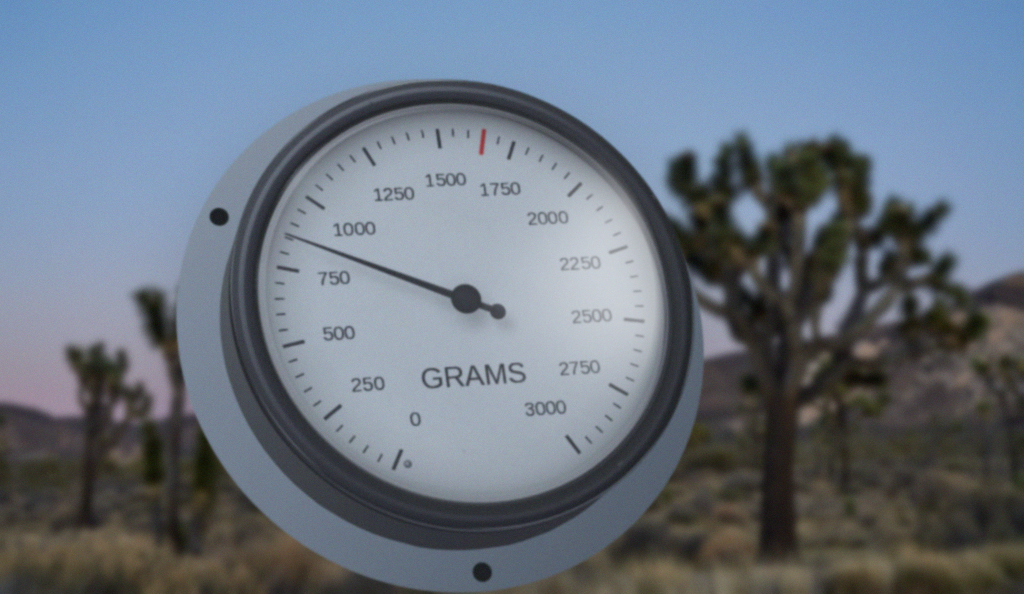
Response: 850 g
